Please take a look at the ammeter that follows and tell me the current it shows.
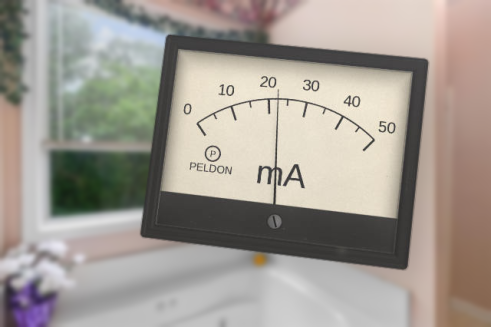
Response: 22.5 mA
